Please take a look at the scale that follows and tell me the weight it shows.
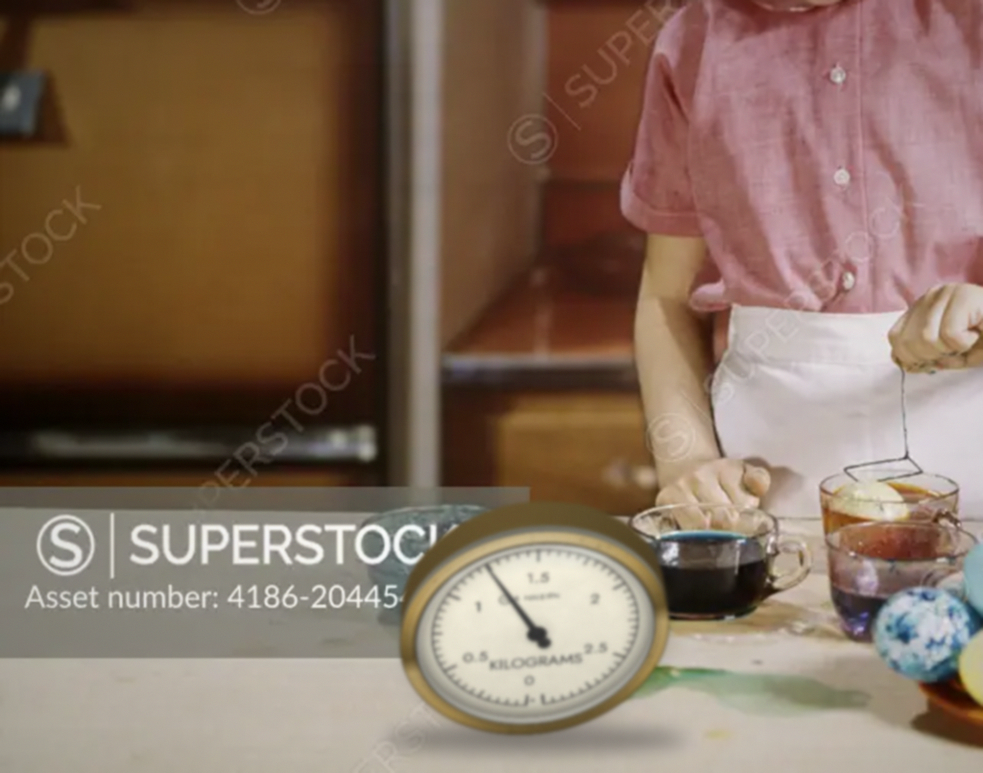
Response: 1.25 kg
